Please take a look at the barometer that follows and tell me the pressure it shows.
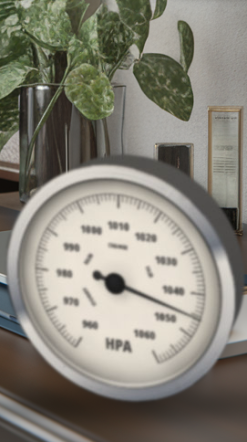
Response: 1045 hPa
